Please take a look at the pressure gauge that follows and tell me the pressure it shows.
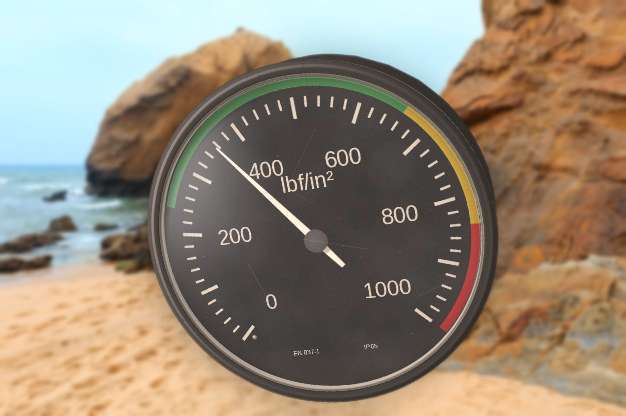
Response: 360 psi
